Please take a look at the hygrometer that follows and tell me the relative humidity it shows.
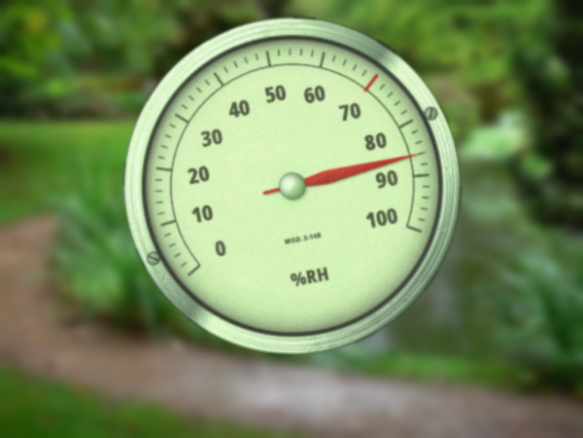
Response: 86 %
